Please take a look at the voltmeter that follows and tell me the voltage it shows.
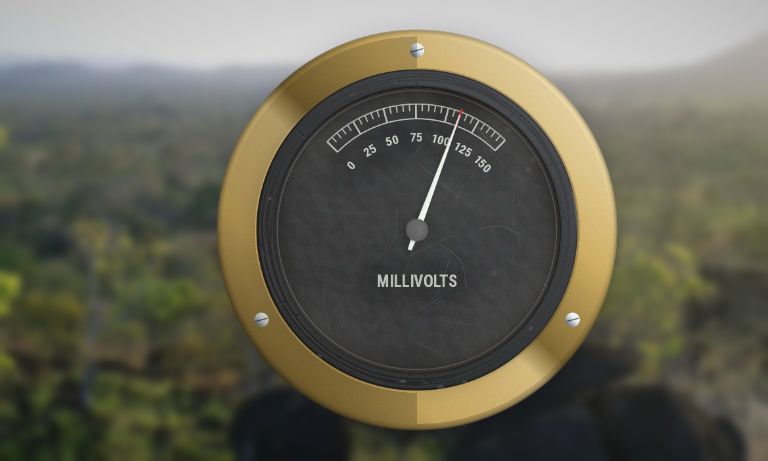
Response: 110 mV
